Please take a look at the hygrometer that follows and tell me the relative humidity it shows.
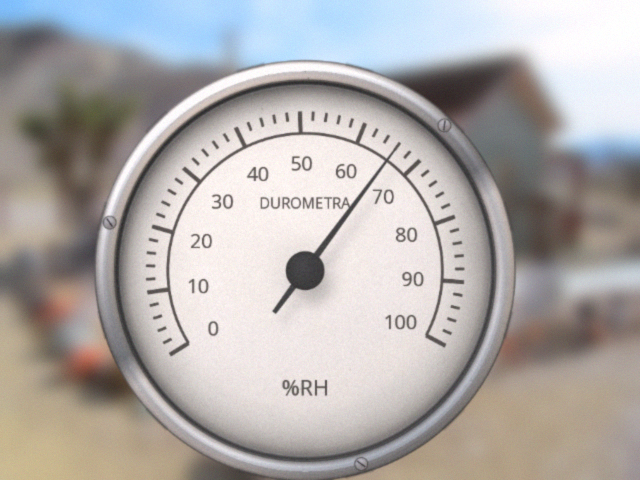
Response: 66 %
